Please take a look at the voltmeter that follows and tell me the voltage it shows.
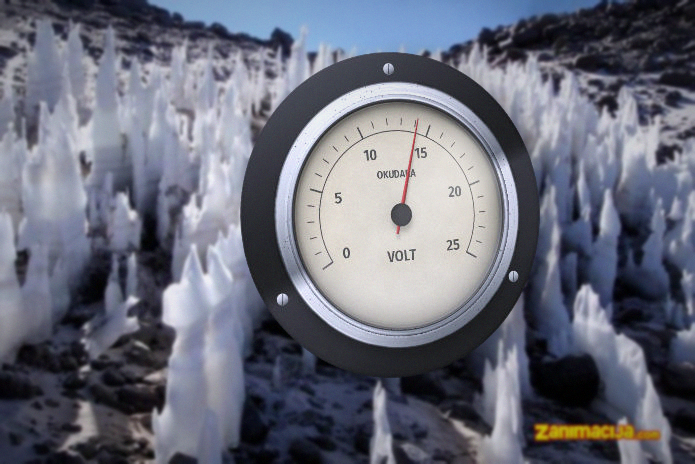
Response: 14 V
